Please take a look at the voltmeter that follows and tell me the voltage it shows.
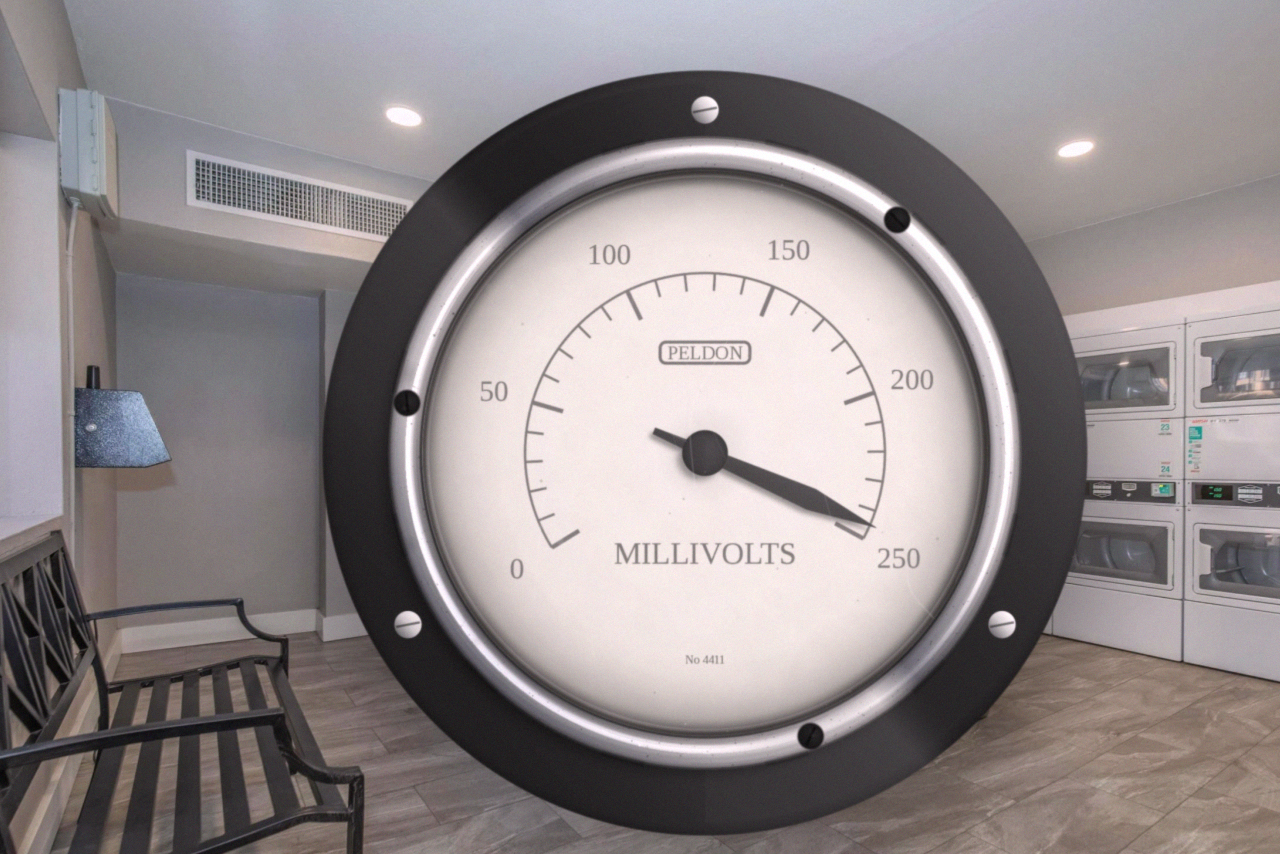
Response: 245 mV
